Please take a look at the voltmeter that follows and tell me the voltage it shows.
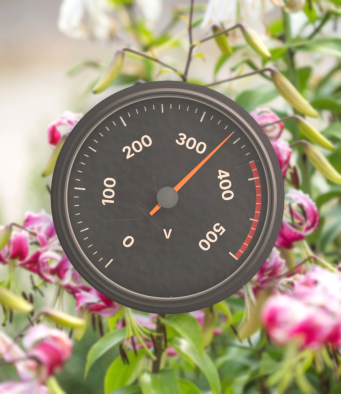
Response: 340 V
